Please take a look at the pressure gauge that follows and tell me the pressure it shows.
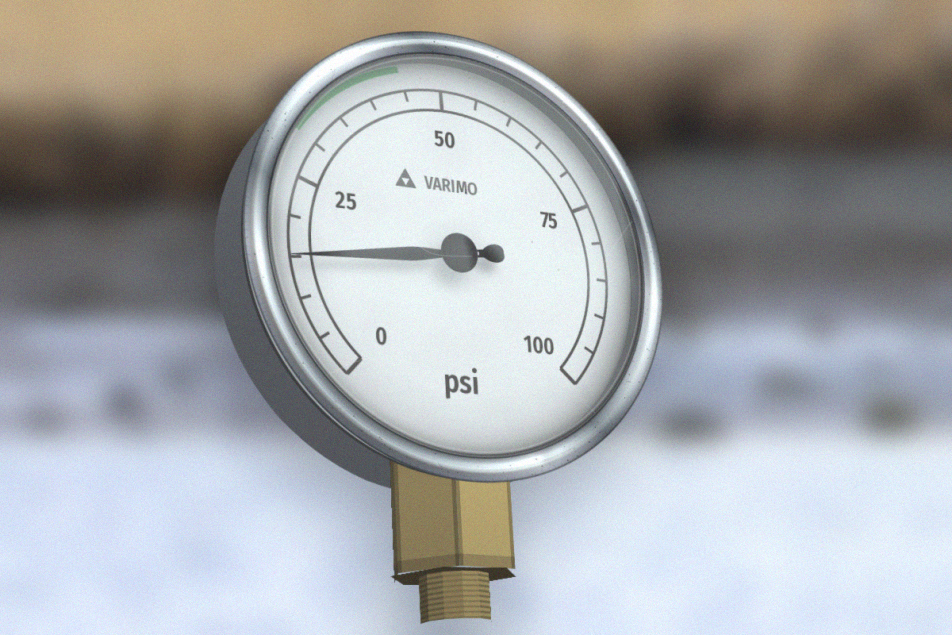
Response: 15 psi
